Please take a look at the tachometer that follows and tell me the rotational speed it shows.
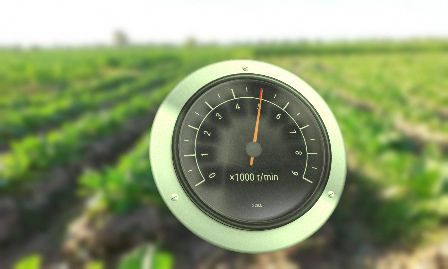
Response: 5000 rpm
